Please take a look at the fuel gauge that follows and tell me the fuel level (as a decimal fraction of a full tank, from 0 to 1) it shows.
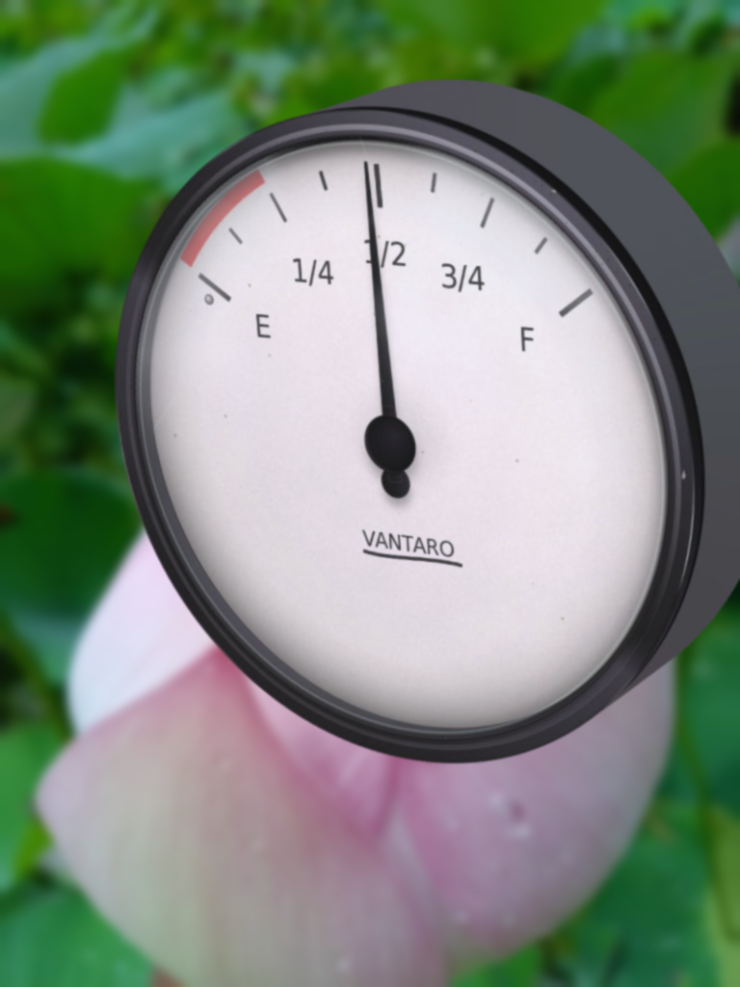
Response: 0.5
